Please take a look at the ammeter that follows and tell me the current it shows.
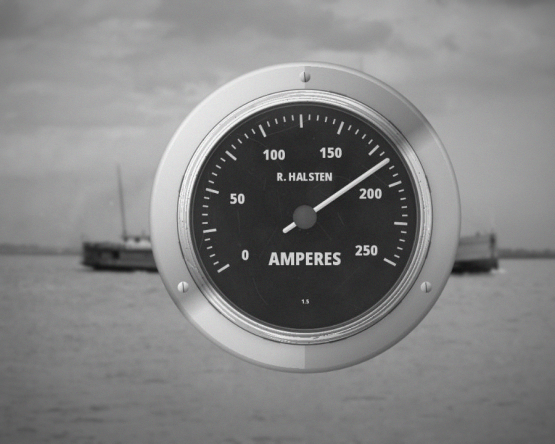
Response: 185 A
